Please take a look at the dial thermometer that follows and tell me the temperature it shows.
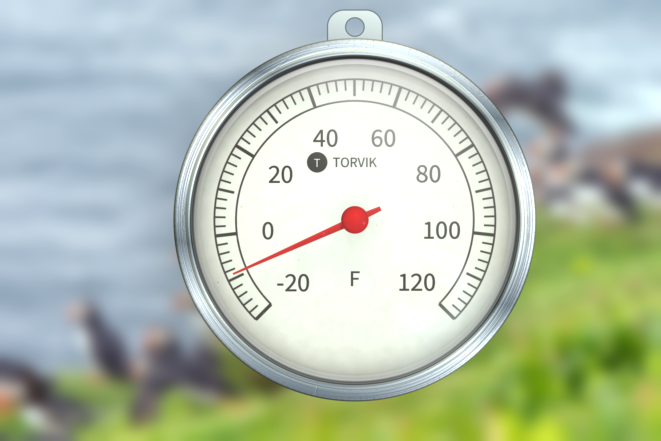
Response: -9 °F
